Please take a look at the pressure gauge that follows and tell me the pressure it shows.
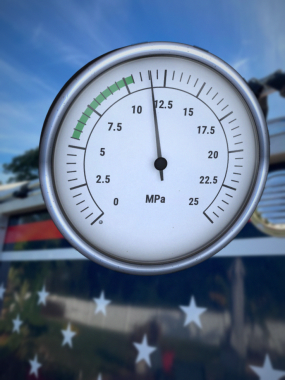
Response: 11.5 MPa
